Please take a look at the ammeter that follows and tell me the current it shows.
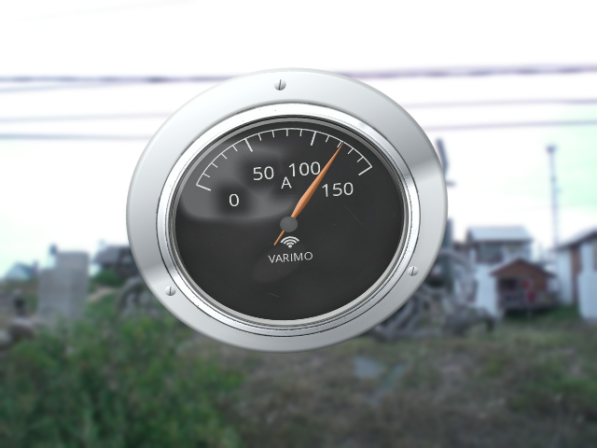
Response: 120 A
